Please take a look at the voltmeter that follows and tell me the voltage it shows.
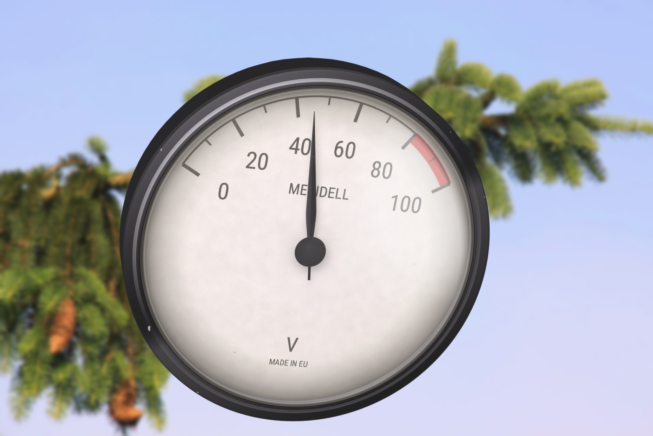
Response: 45 V
